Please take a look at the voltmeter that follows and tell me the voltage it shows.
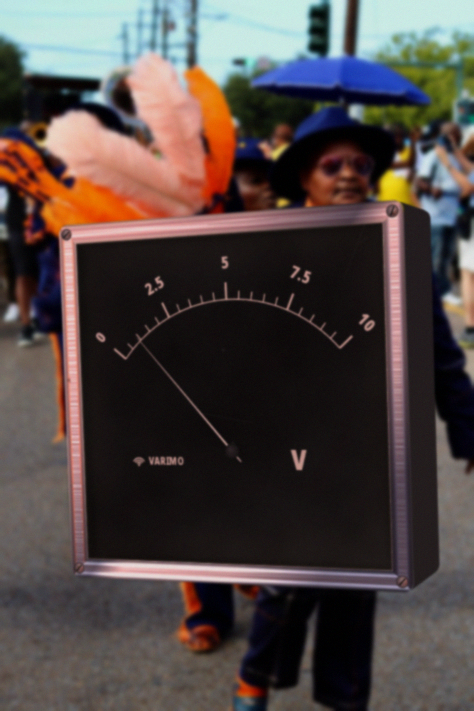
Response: 1 V
